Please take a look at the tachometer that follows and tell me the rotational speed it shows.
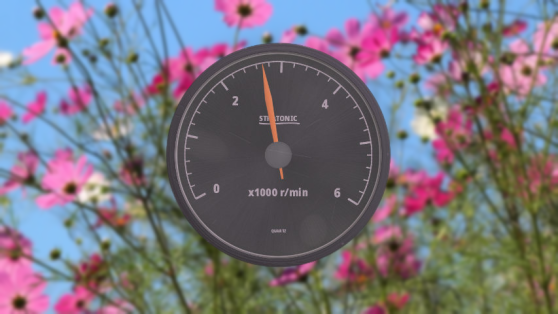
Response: 2700 rpm
